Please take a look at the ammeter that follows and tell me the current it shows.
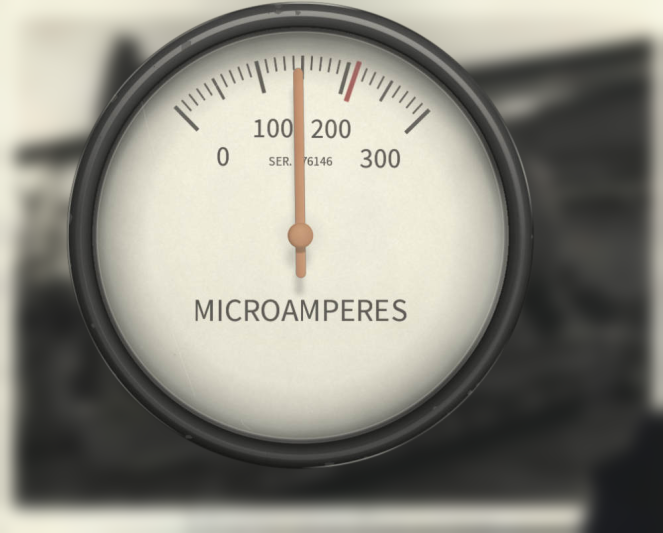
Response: 145 µA
